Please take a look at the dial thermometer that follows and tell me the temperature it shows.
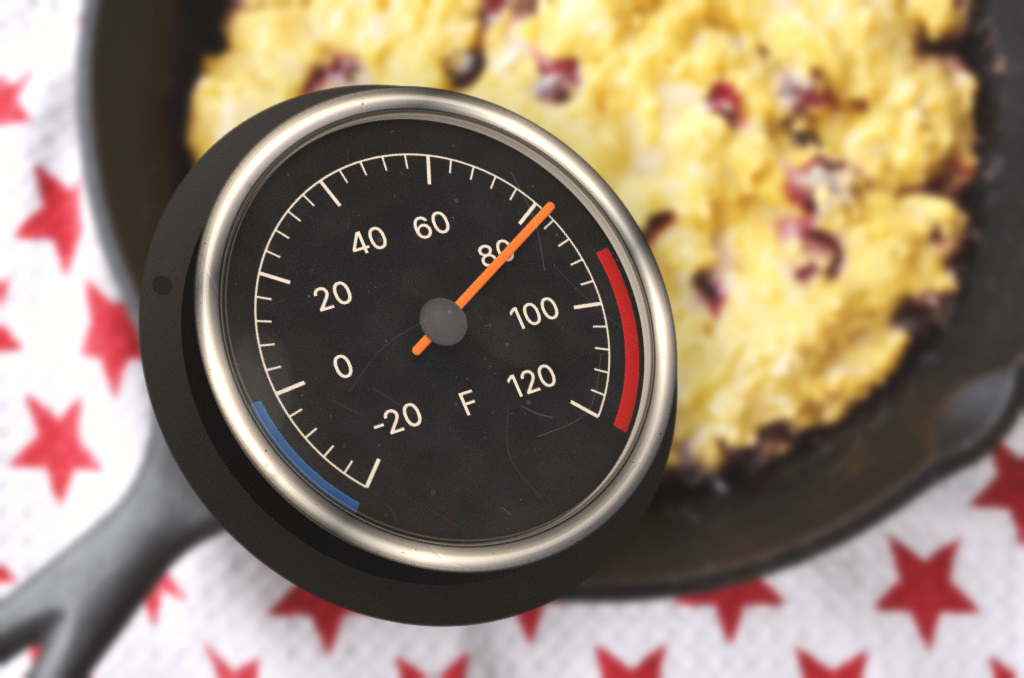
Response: 82 °F
